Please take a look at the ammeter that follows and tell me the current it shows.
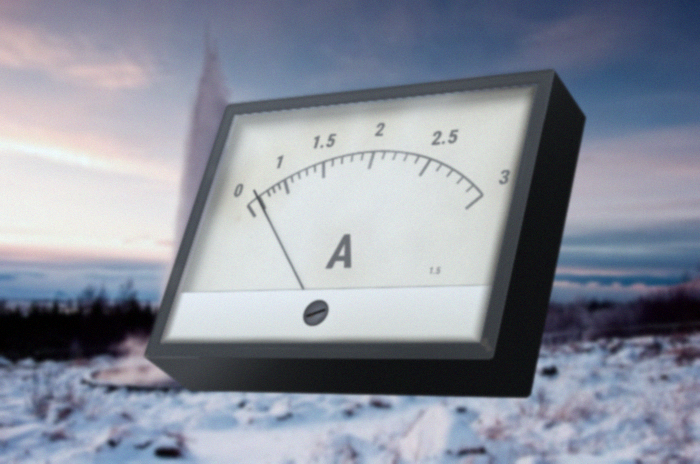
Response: 0.5 A
